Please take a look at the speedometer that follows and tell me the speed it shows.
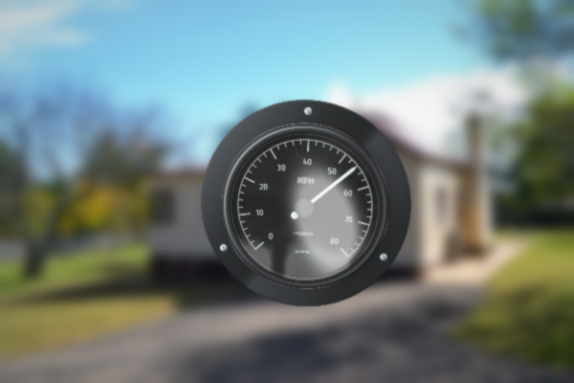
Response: 54 mph
